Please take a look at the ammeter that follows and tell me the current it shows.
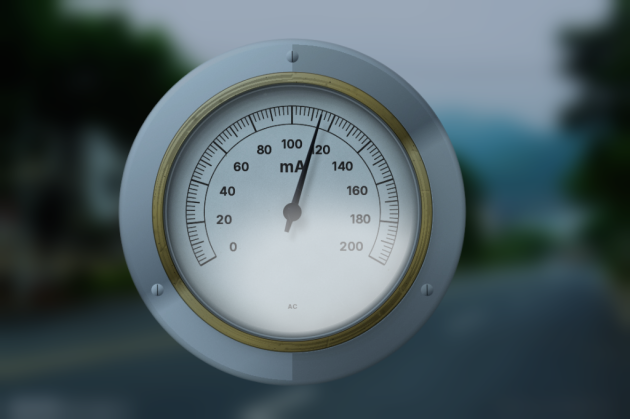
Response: 114 mA
